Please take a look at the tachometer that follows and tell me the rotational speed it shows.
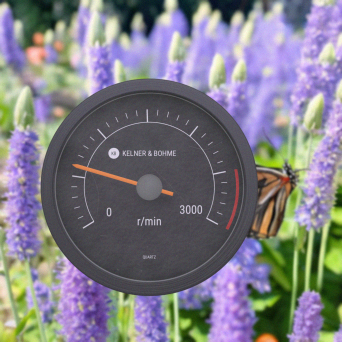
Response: 600 rpm
